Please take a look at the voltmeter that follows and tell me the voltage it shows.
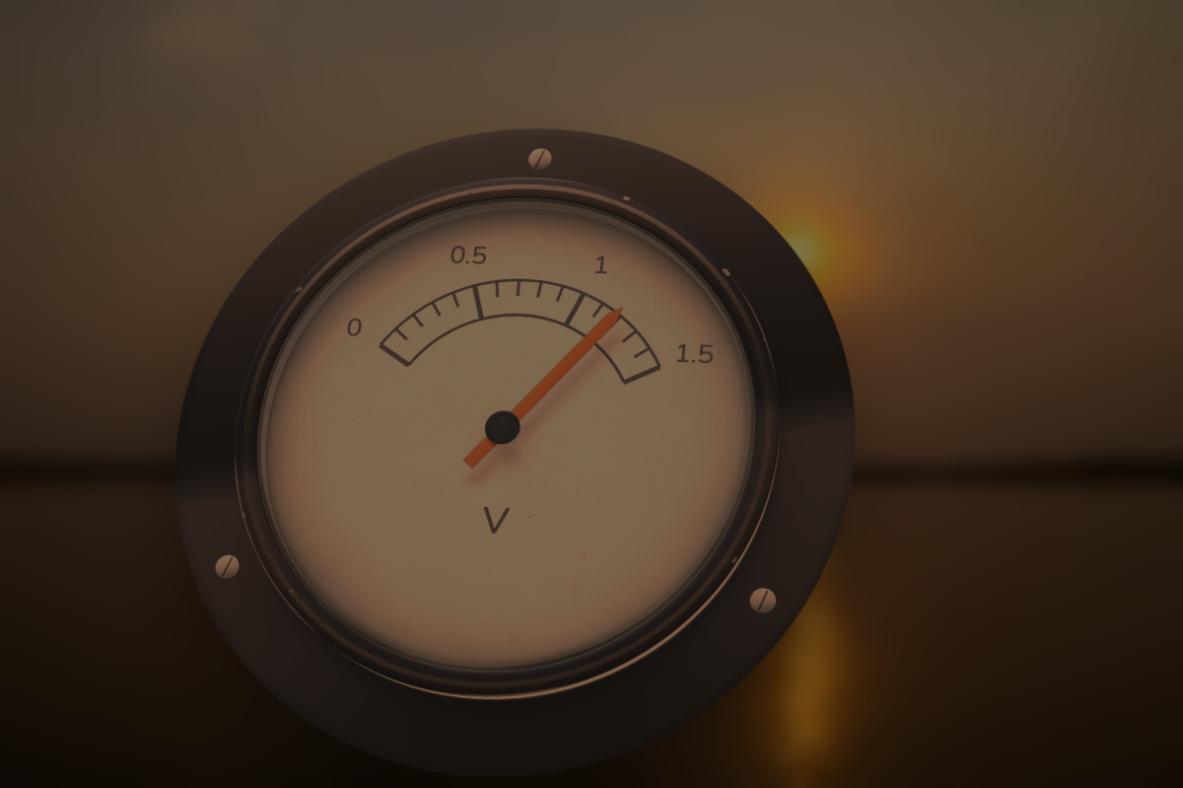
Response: 1.2 V
